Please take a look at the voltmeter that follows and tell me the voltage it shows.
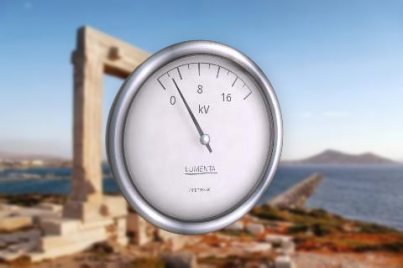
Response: 2 kV
